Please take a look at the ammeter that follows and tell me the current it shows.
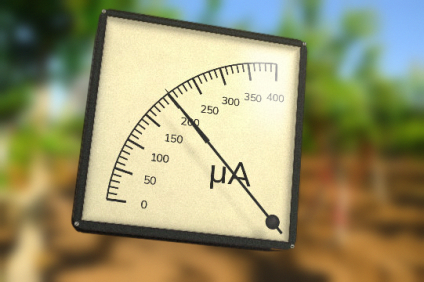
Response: 200 µA
